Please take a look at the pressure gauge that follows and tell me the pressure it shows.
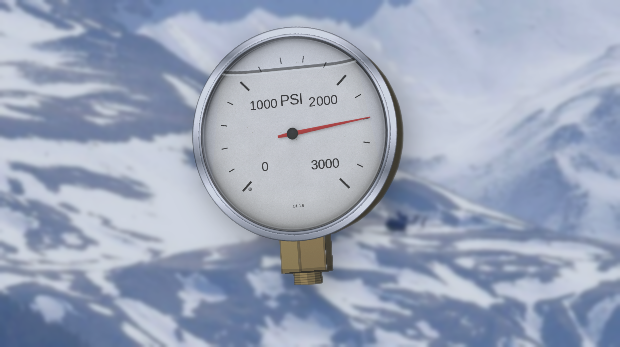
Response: 2400 psi
